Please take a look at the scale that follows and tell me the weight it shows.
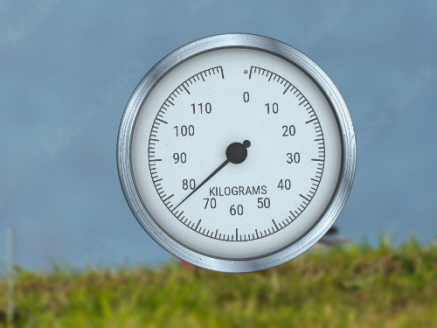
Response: 77 kg
